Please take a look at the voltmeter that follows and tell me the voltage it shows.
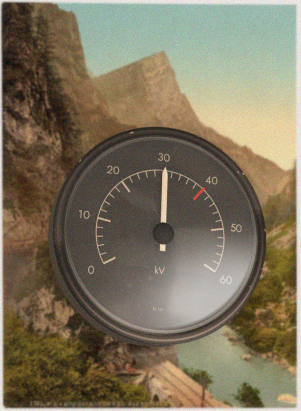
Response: 30 kV
